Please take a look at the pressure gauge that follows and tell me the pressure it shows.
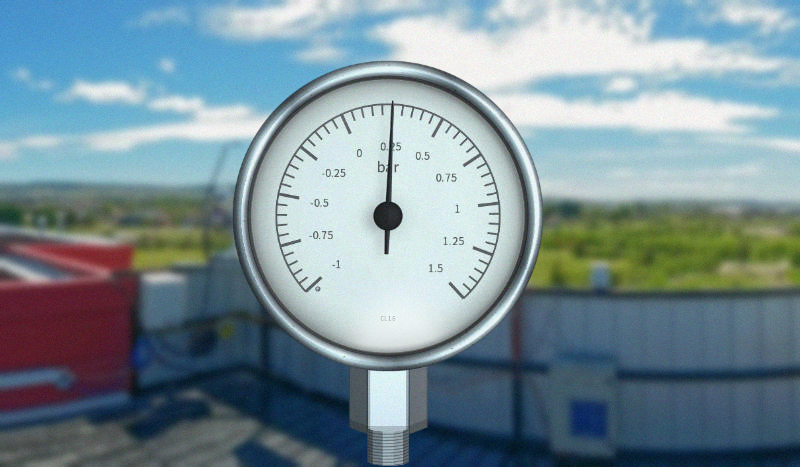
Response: 0.25 bar
